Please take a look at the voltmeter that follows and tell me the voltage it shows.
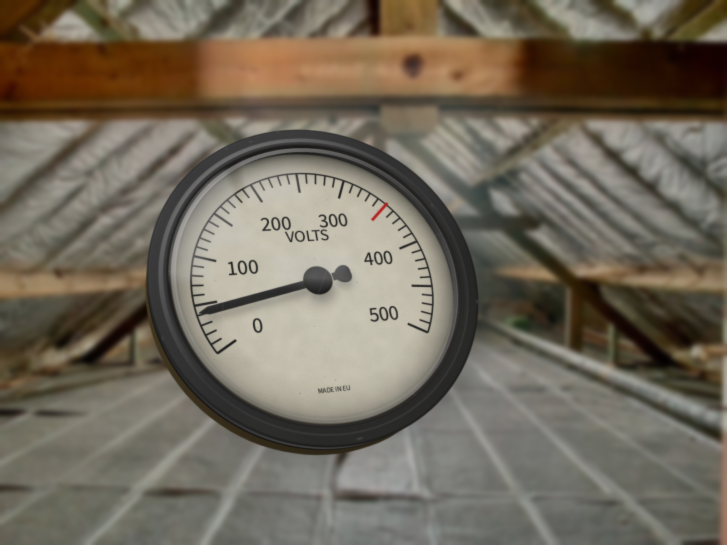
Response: 40 V
